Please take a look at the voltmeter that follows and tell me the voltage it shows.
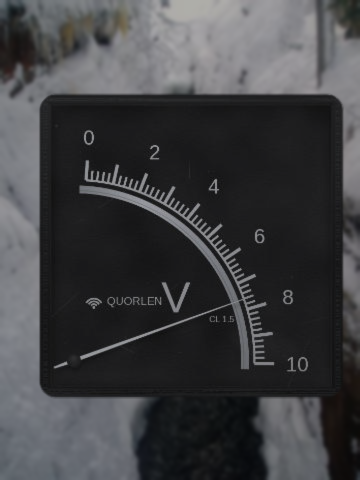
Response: 7.6 V
